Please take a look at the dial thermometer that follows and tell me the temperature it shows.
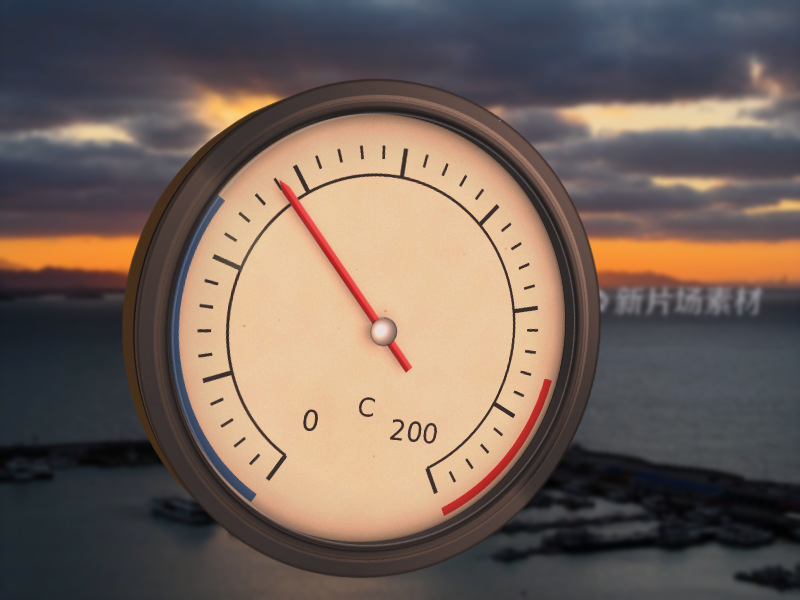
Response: 70 °C
